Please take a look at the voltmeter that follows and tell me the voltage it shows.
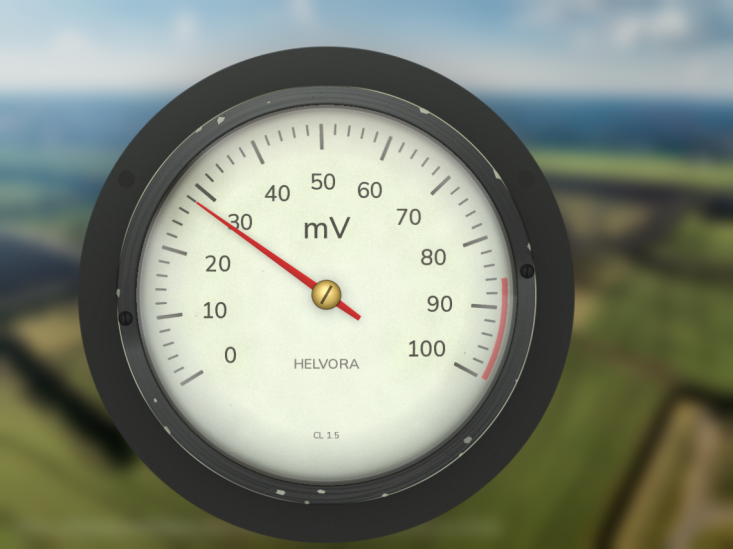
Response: 28 mV
